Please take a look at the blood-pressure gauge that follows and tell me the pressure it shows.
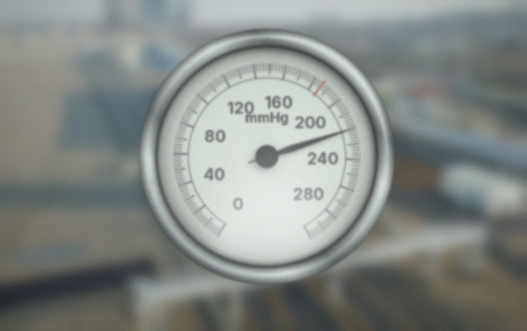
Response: 220 mmHg
